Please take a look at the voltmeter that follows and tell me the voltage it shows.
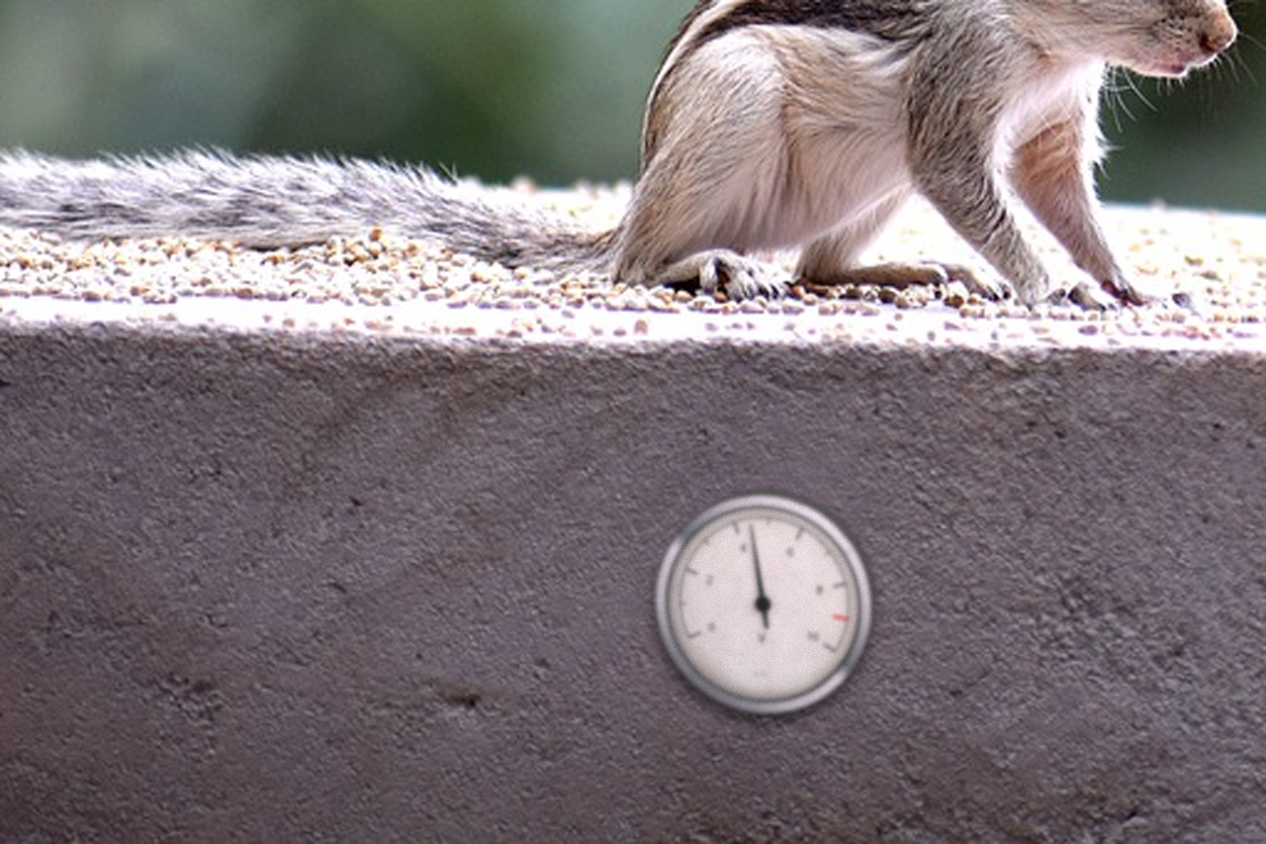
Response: 4.5 V
